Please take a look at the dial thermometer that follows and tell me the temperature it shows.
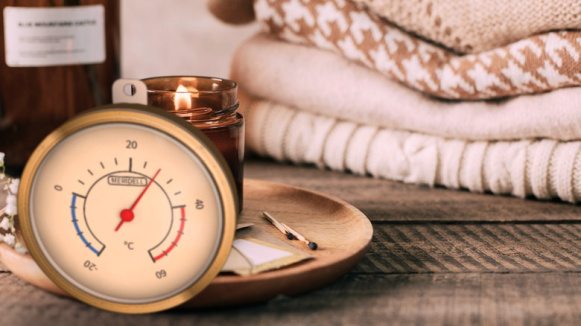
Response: 28 °C
